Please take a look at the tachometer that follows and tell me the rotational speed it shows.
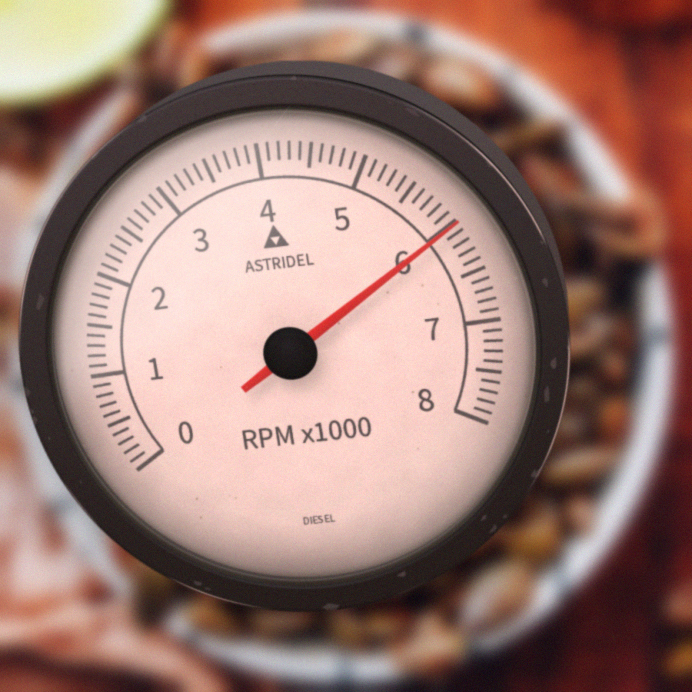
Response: 6000 rpm
